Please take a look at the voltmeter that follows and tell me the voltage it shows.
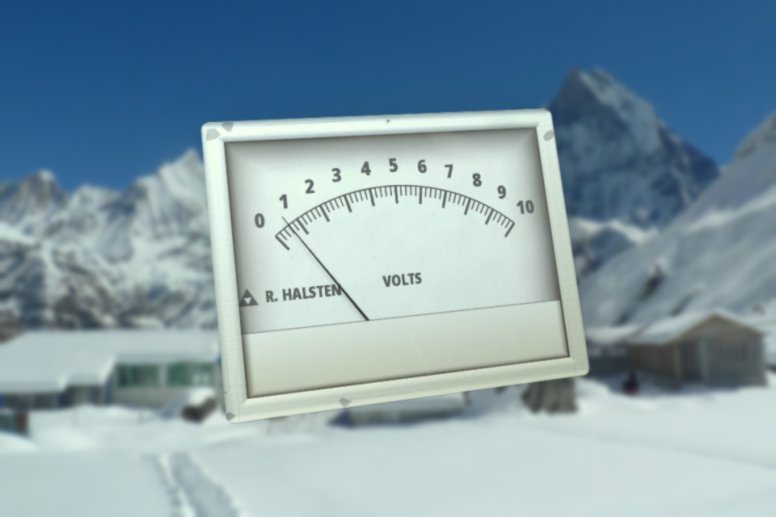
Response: 0.6 V
